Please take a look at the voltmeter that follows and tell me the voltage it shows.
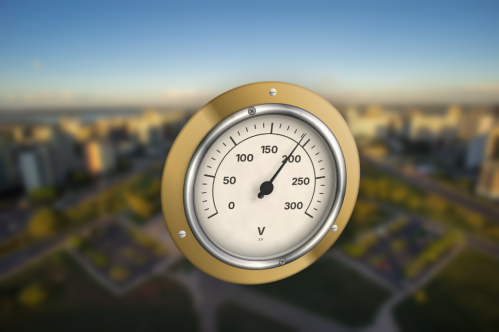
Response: 190 V
